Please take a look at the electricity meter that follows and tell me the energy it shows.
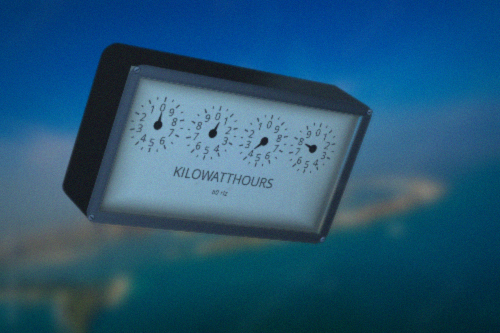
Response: 38 kWh
